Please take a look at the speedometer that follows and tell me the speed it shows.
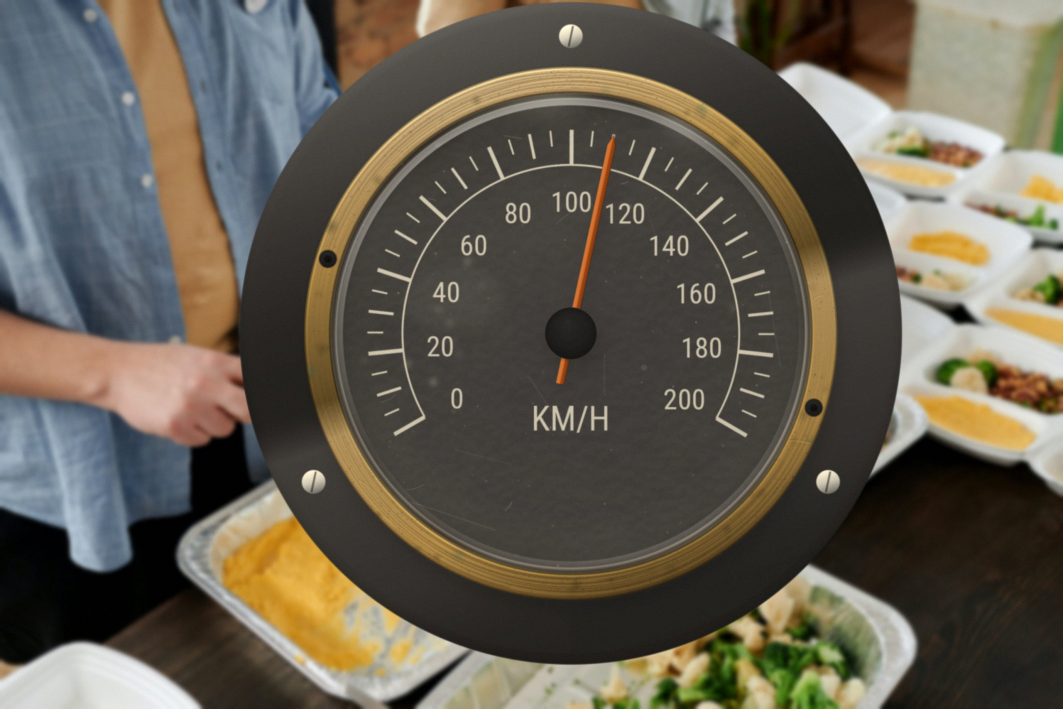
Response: 110 km/h
